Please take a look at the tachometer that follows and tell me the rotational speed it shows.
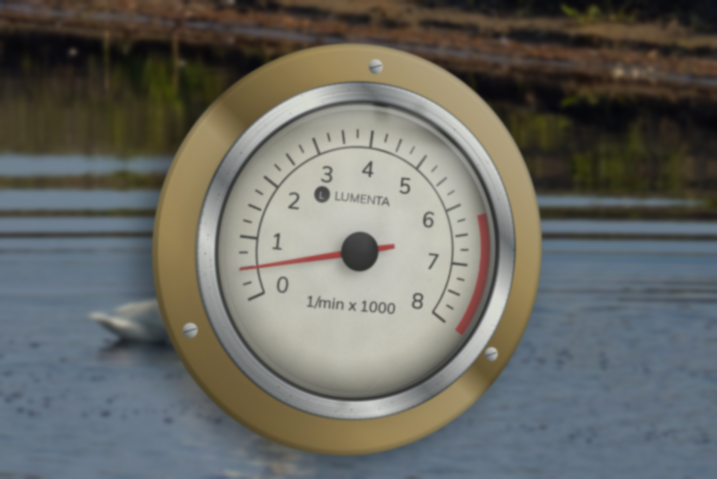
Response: 500 rpm
